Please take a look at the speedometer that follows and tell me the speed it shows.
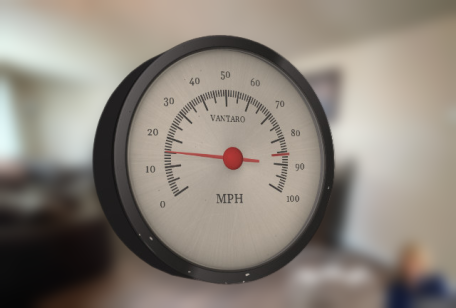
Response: 15 mph
